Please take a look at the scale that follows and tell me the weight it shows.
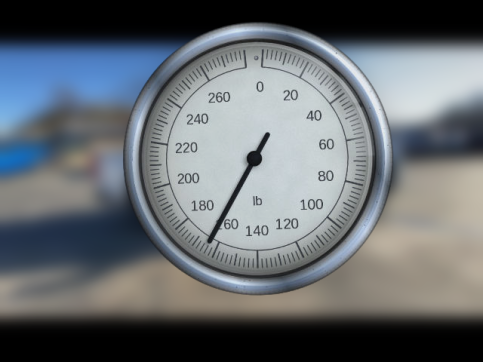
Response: 164 lb
